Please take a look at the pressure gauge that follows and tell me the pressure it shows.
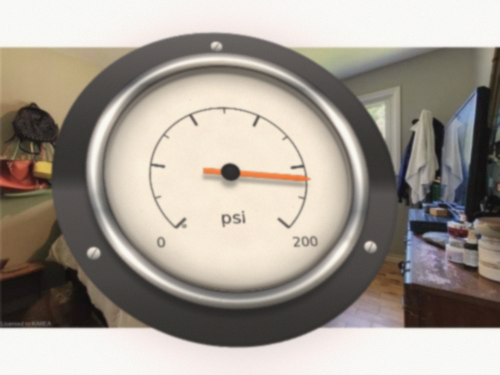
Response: 170 psi
